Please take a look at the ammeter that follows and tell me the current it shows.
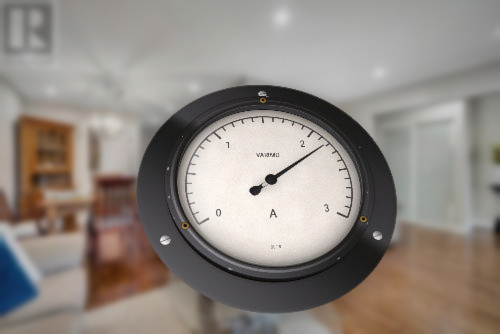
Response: 2.2 A
